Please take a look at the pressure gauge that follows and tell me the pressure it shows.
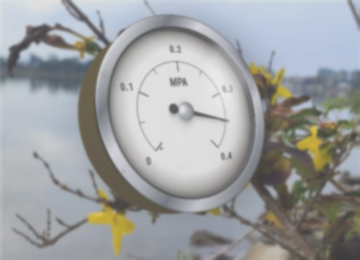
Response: 0.35 MPa
